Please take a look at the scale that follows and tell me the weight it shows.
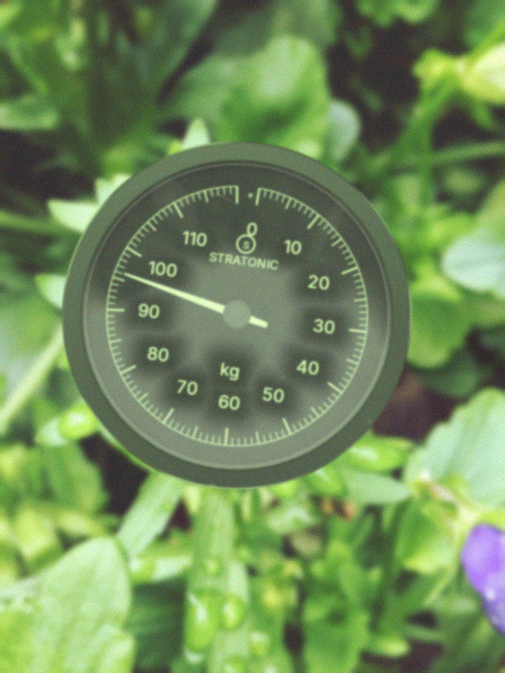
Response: 96 kg
